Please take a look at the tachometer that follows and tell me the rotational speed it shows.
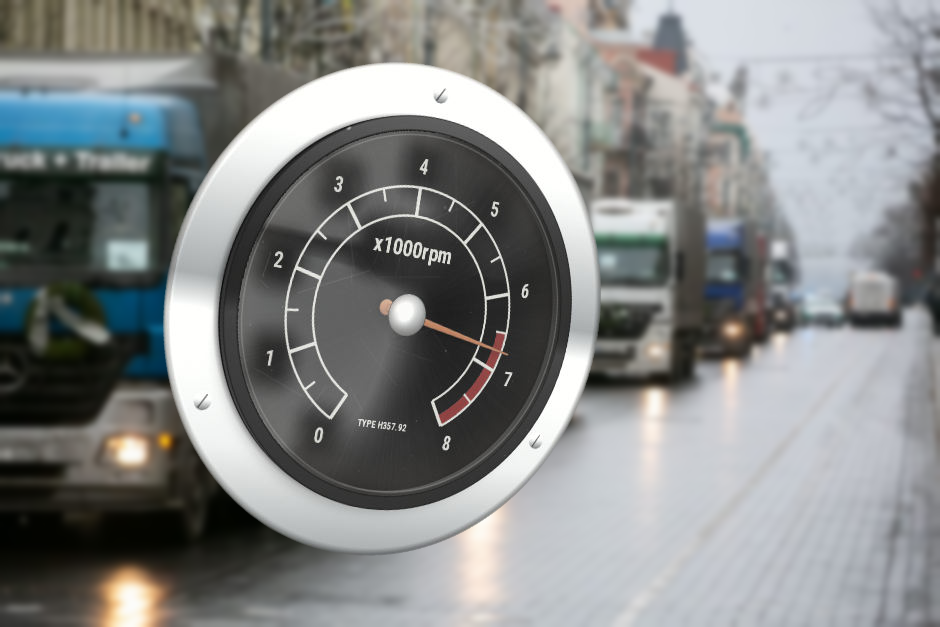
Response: 6750 rpm
